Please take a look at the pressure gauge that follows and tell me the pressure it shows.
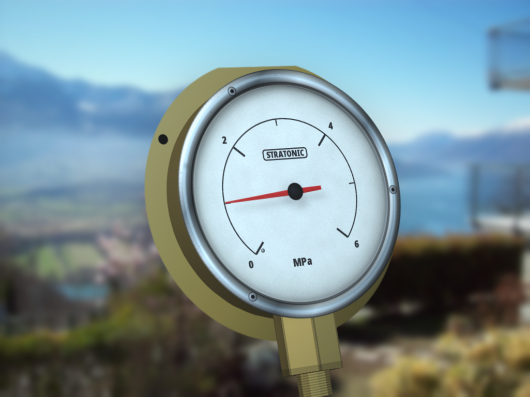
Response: 1 MPa
